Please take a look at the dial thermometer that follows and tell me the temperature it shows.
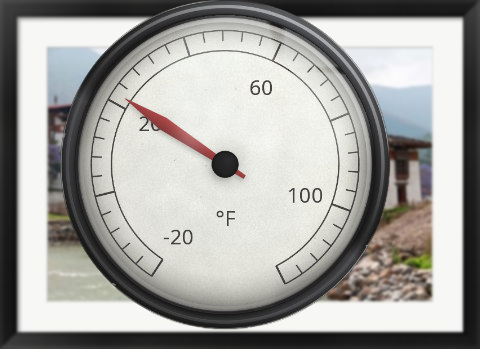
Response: 22 °F
